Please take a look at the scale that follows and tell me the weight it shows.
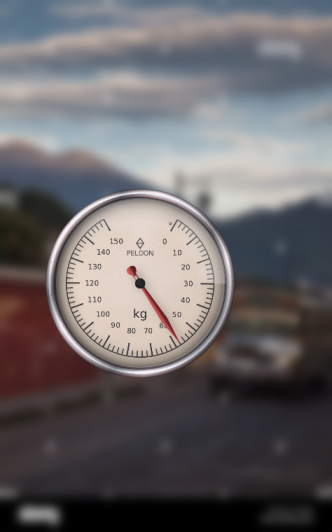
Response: 58 kg
